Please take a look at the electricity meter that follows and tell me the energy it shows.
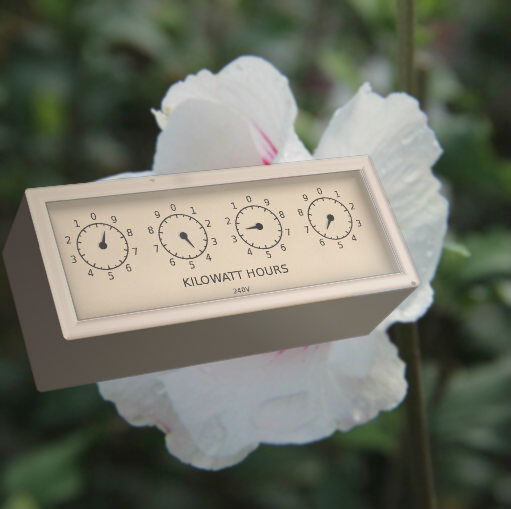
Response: 9426 kWh
